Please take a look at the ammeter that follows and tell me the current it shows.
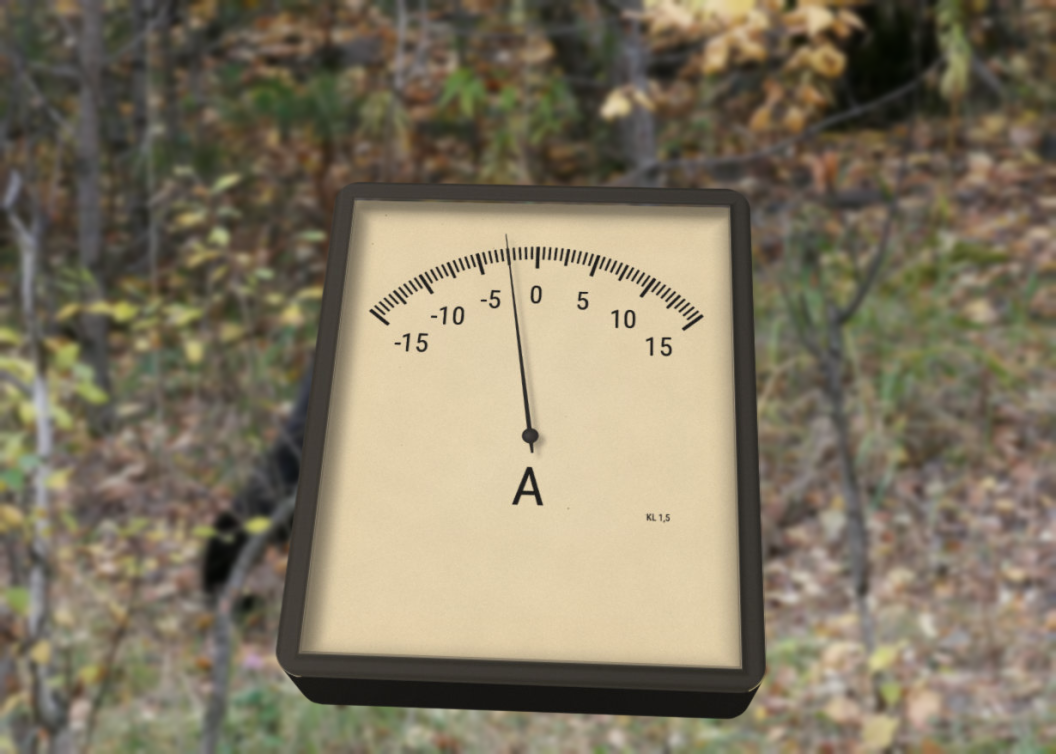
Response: -2.5 A
